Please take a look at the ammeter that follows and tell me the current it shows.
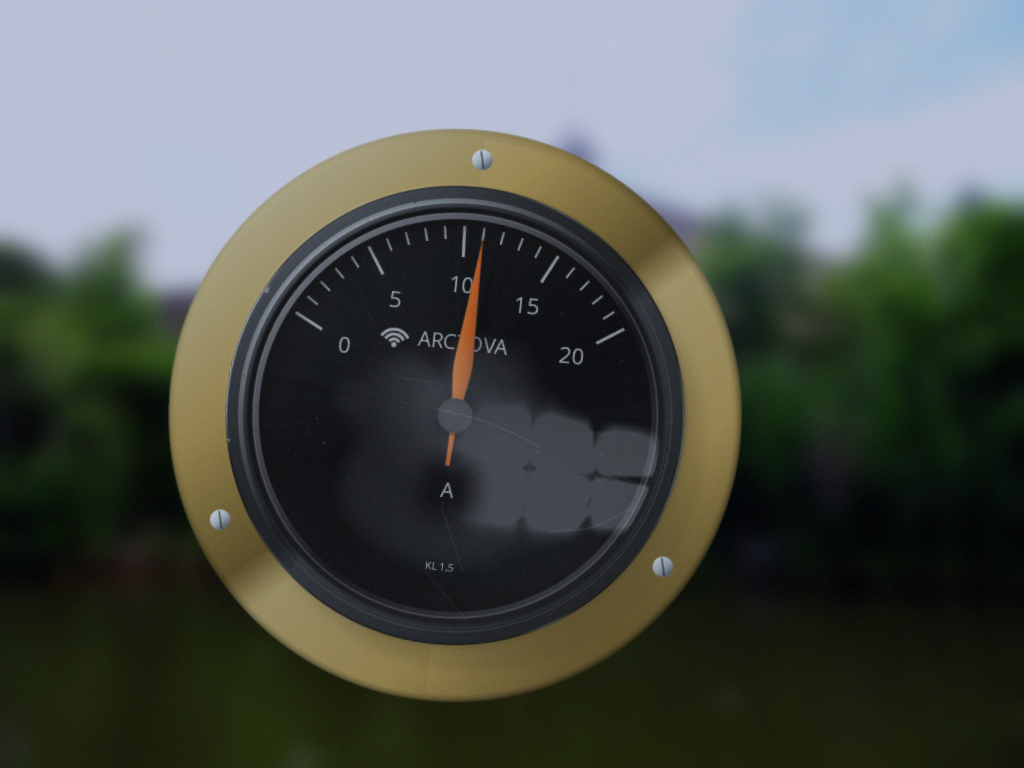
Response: 11 A
